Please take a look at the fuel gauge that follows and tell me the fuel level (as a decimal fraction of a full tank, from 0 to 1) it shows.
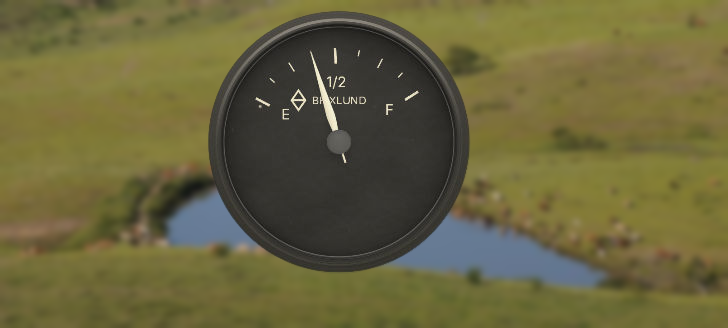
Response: 0.375
